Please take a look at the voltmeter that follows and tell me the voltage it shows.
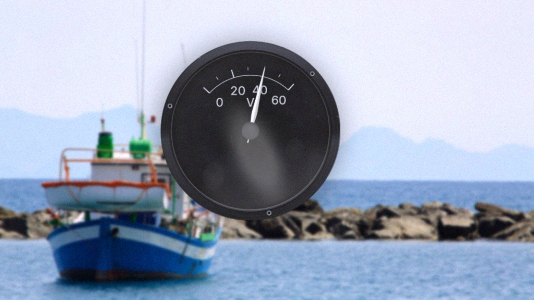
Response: 40 V
